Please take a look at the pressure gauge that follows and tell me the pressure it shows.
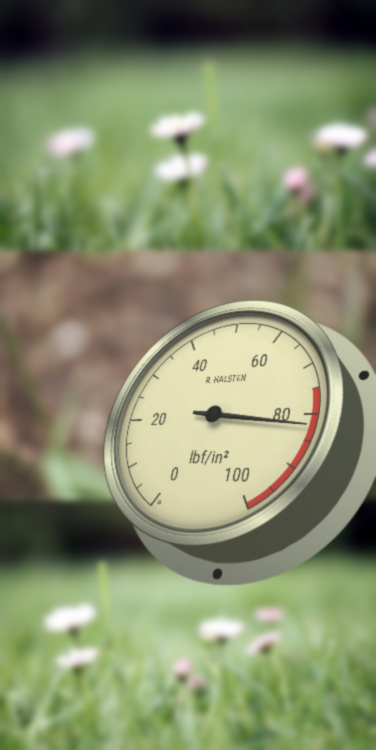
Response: 82.5 psi
